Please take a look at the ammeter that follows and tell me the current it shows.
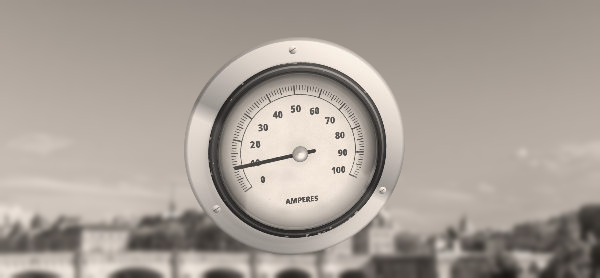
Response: 10 A
